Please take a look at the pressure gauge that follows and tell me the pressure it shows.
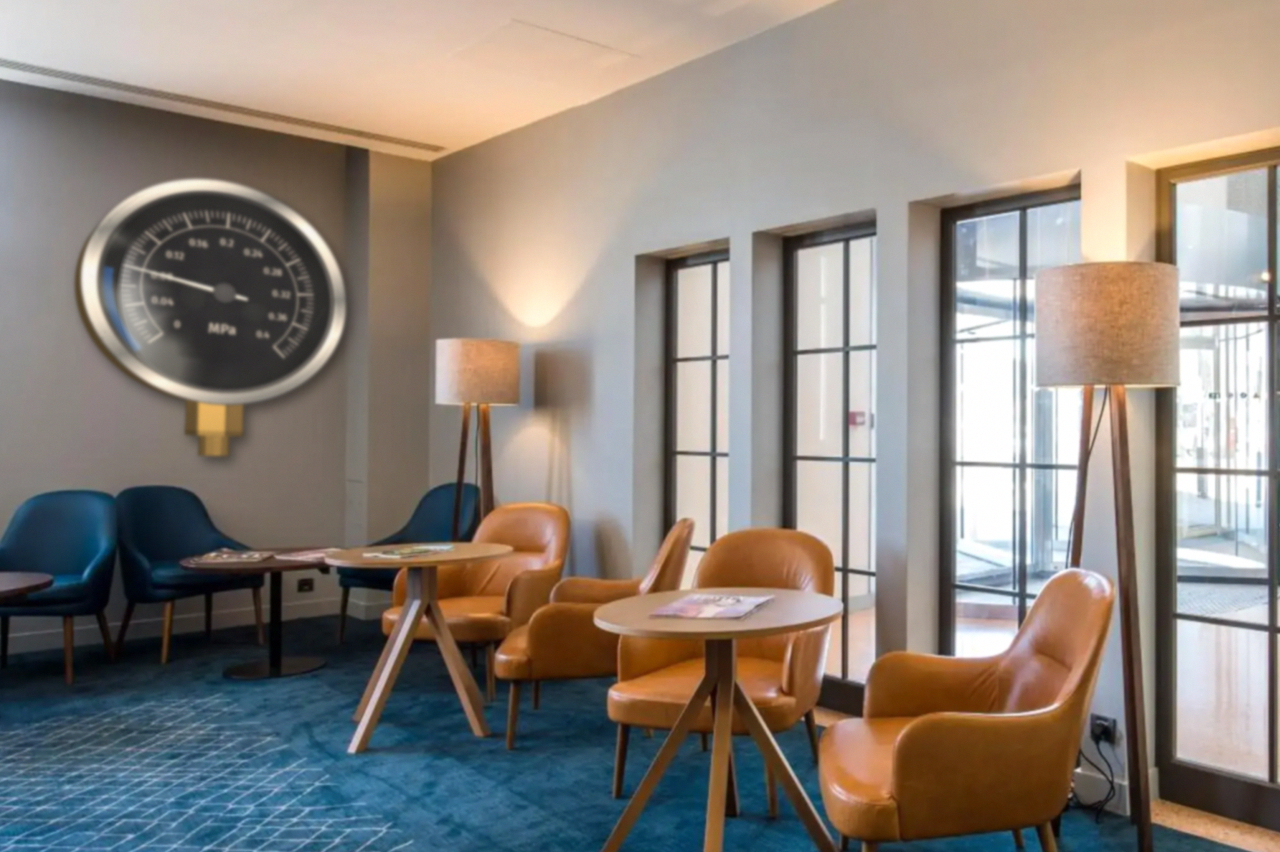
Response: 0.08 MPa
